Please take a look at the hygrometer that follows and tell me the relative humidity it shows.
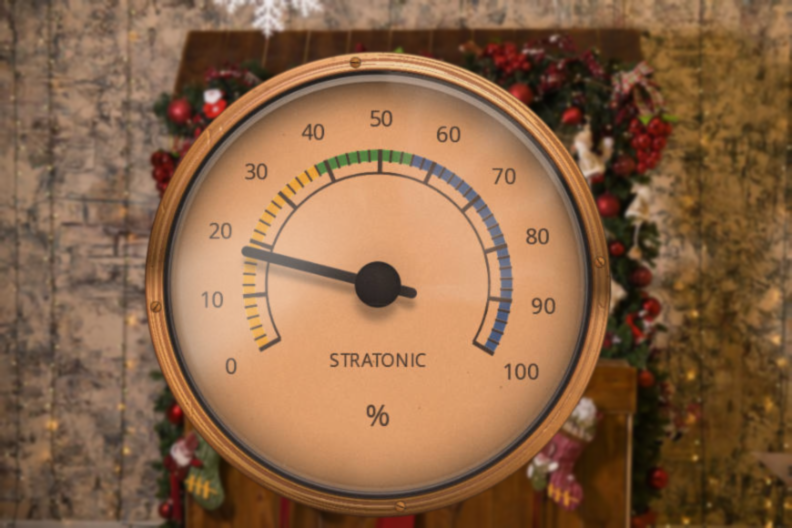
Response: 18 %
